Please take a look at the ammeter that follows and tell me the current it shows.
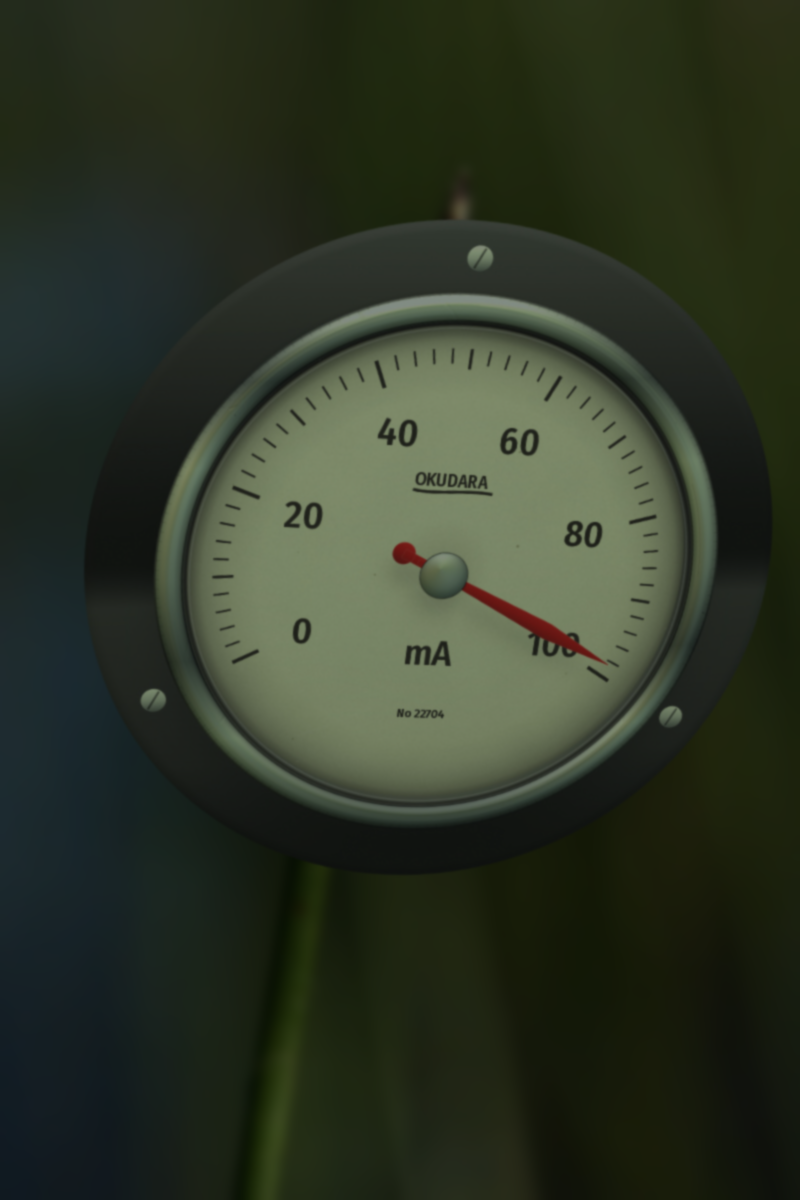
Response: 98 mA
